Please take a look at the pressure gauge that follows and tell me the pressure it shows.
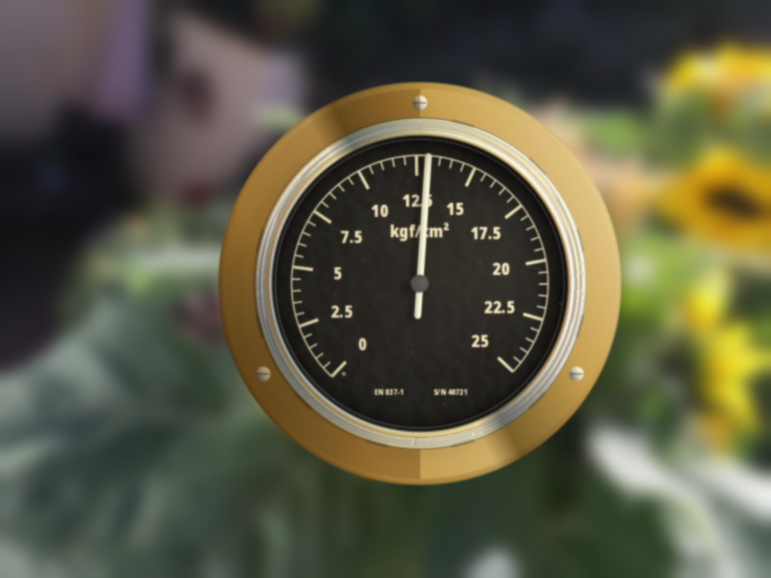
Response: 13 kg/cm²
